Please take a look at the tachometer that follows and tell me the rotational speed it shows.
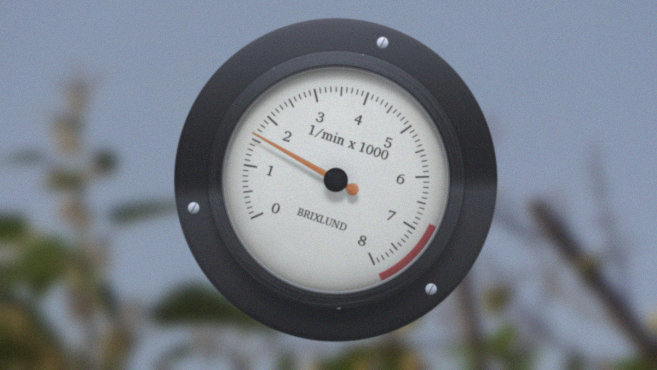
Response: 1600 rpm
